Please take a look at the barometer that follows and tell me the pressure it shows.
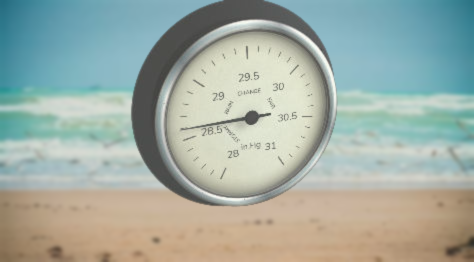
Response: 28.6 inHg
